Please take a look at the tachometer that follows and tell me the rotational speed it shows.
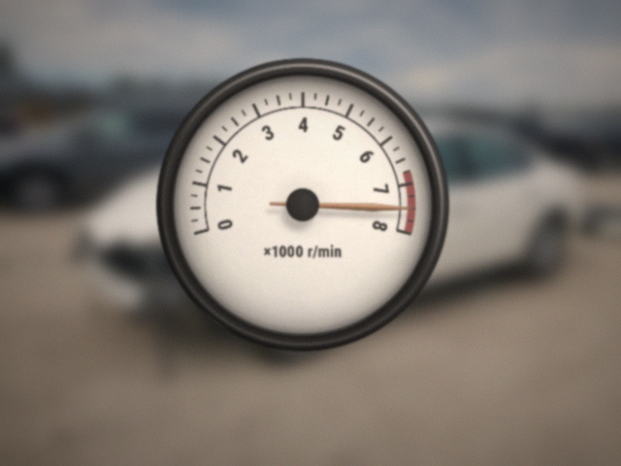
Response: 7500 rpm
